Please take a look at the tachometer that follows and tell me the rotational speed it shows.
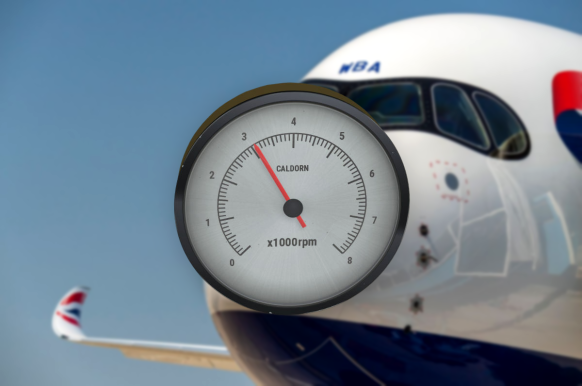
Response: 3100 rpm
